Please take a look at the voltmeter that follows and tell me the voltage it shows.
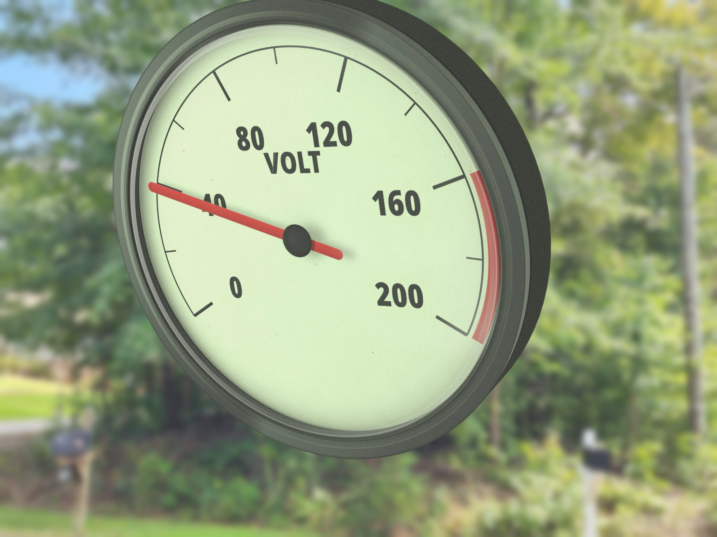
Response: 40 V
